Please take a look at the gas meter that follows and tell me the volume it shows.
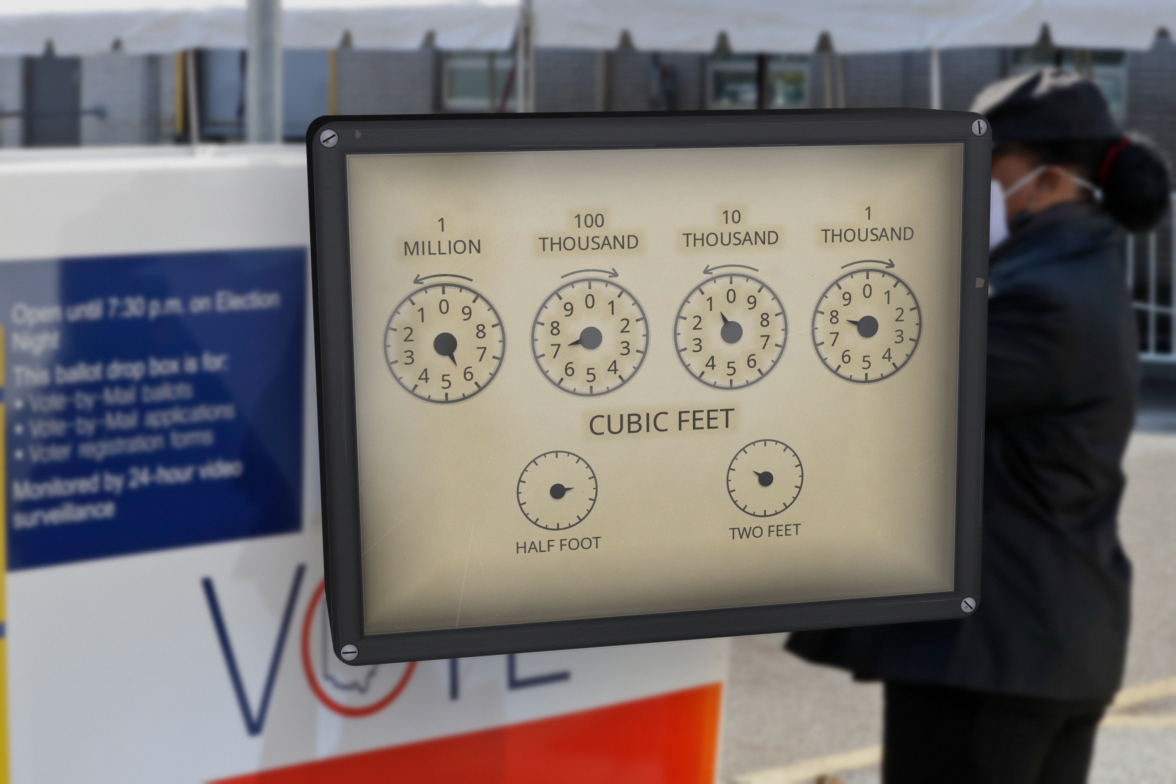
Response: 570800 ft³
